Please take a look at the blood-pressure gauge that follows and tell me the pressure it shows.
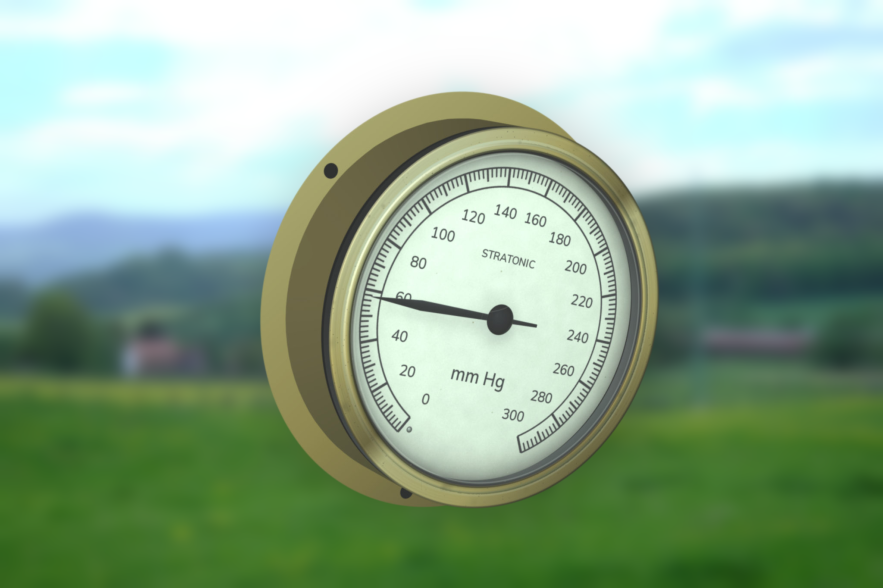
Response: 58 mmHg
